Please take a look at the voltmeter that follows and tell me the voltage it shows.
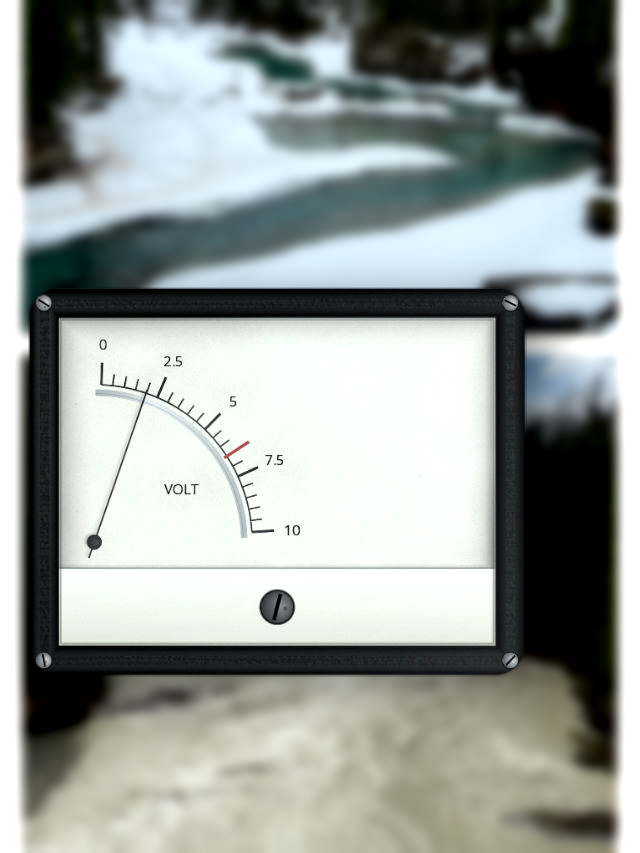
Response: 2 V
